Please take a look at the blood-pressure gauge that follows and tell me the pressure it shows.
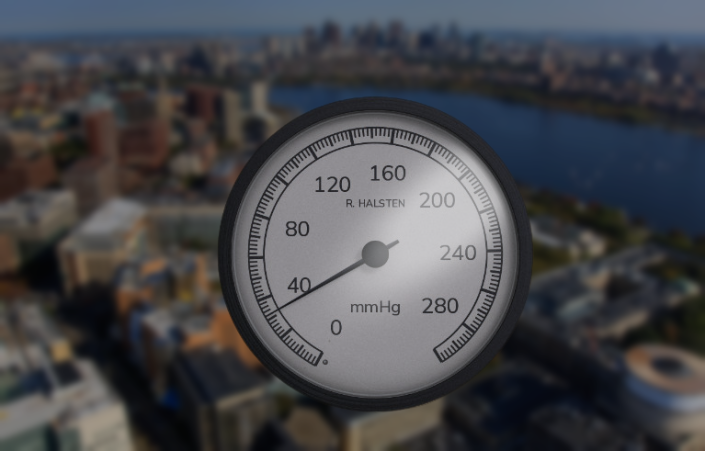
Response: 32 mmHg
